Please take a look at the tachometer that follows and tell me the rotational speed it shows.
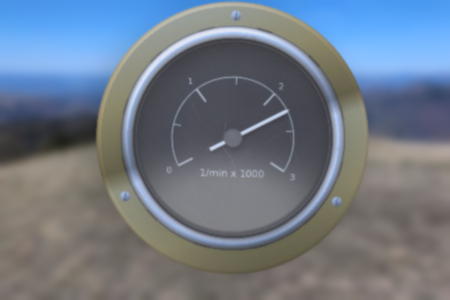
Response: 2250 rpm
